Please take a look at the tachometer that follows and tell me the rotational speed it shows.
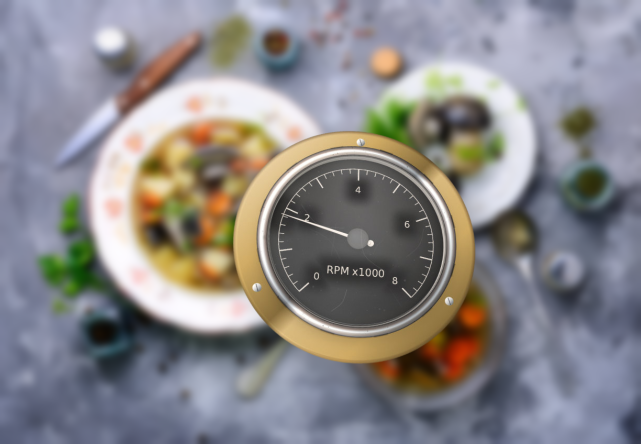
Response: 1800 rpm
